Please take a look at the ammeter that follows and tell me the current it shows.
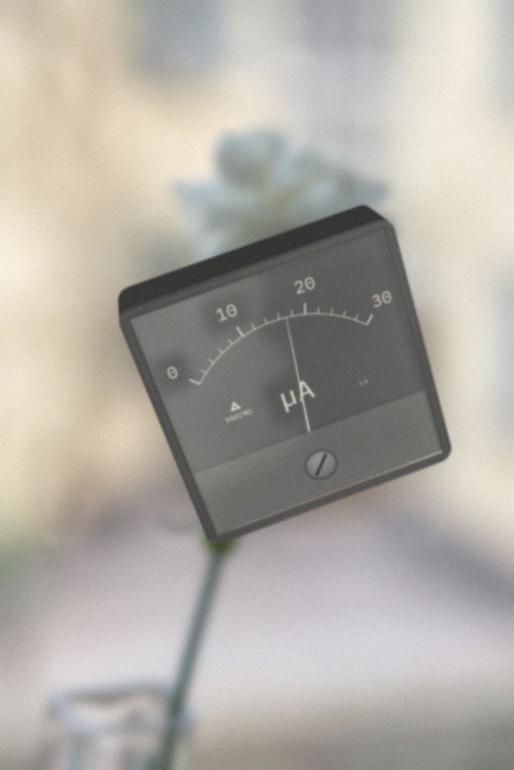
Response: 17 µA
